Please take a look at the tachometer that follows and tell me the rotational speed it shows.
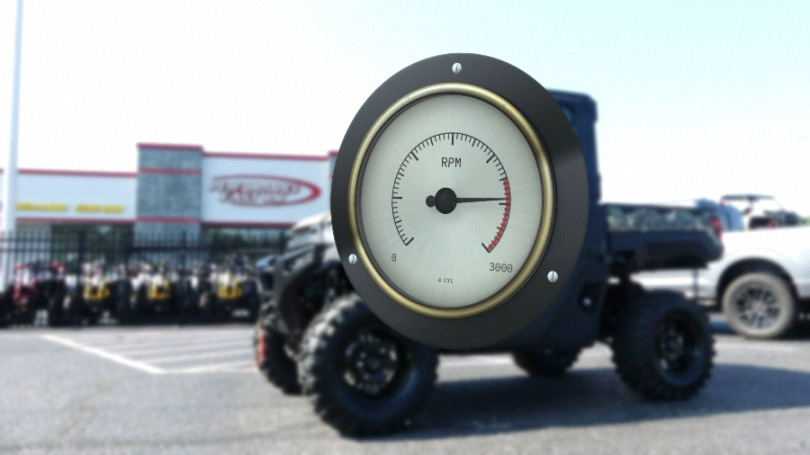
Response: 2450 rpm
